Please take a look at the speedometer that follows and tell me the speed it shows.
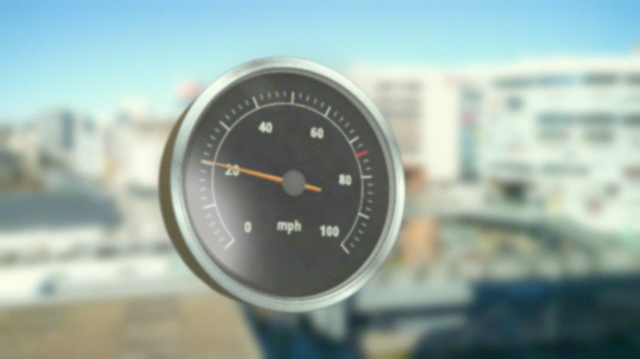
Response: 20 mph
